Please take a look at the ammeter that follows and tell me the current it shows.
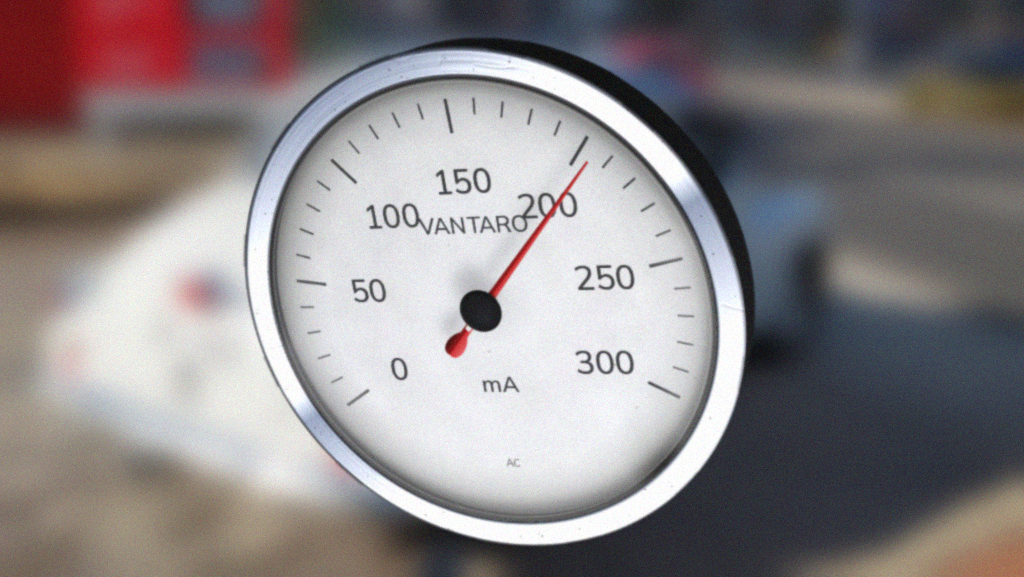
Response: 205 mA
